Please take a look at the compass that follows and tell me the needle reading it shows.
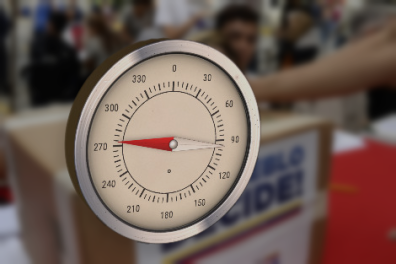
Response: 275 °
